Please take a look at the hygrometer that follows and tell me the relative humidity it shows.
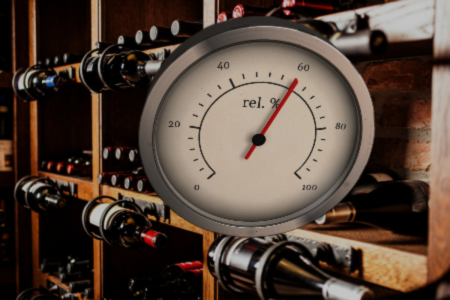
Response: 60 %
